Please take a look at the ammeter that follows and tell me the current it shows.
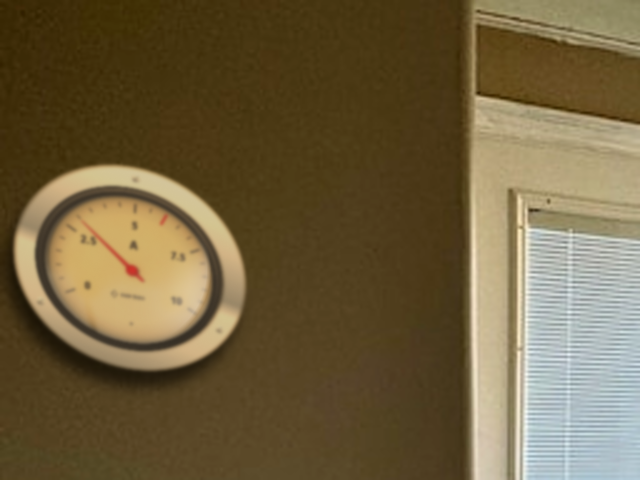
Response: 3 A
